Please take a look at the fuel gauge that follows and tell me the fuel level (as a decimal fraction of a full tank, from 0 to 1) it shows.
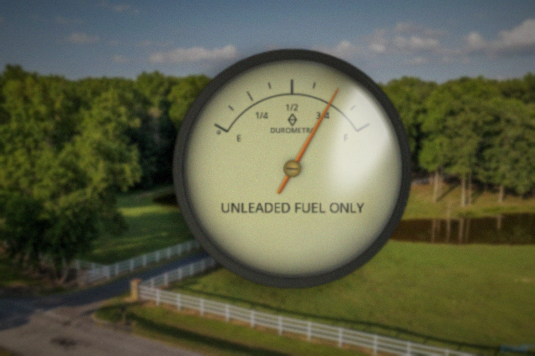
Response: 0.75
